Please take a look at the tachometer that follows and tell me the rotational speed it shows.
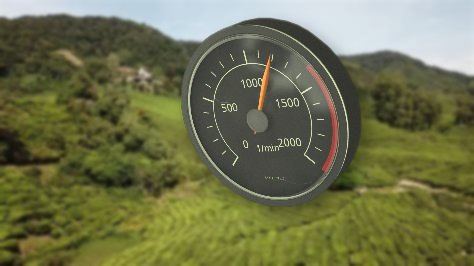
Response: 1200 rpm
